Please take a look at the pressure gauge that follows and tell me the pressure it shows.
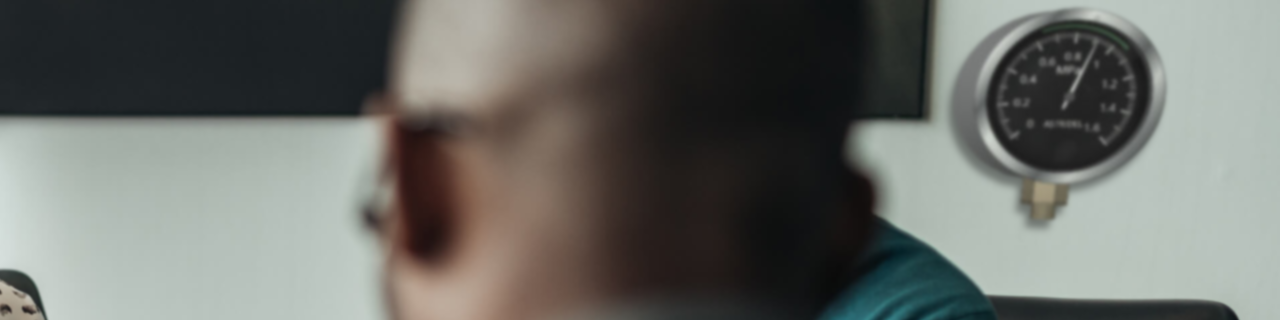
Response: 0.9 MPa
